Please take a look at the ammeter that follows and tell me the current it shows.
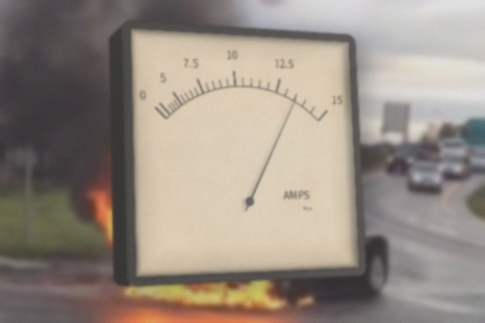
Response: 13.5 A
